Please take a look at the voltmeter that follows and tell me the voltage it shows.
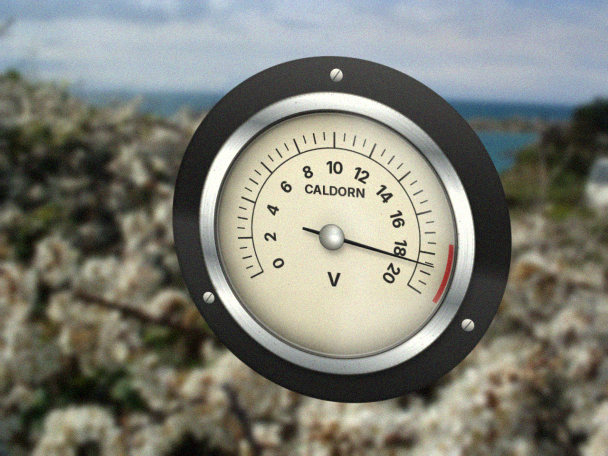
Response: 18.5 V
